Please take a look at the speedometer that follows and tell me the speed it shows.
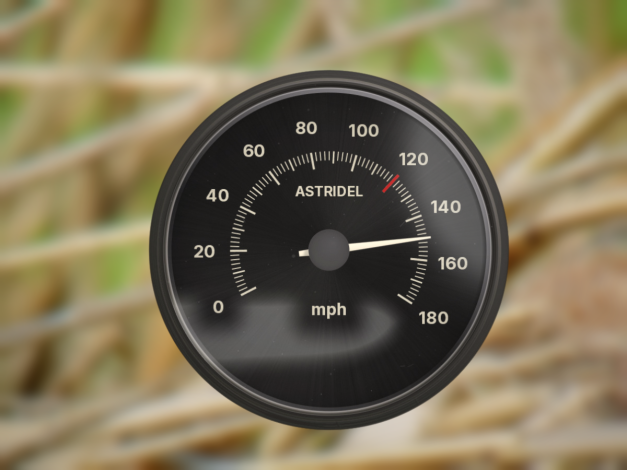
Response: 150 mph
